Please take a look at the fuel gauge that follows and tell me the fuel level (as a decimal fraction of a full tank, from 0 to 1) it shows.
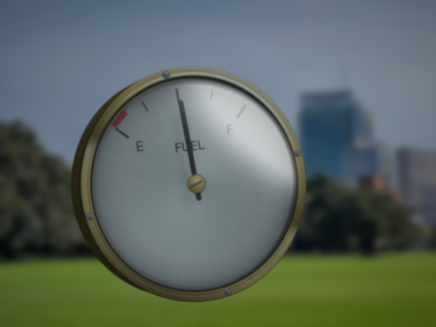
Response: 0.5
